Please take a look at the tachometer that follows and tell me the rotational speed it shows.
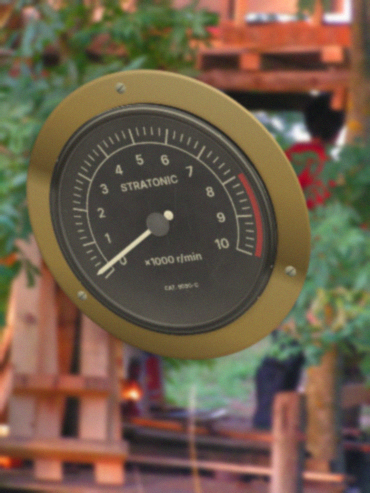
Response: 200 rpm
